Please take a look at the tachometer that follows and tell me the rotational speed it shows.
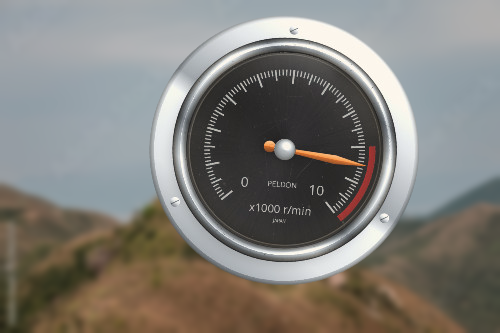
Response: 8500 rpm
